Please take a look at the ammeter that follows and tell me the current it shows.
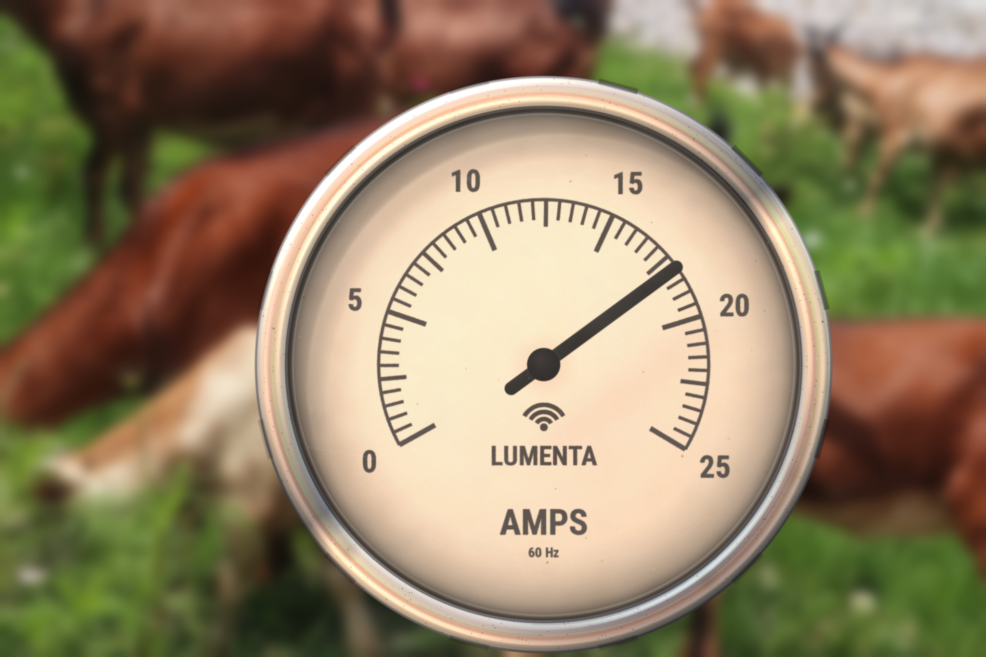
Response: 18 A
